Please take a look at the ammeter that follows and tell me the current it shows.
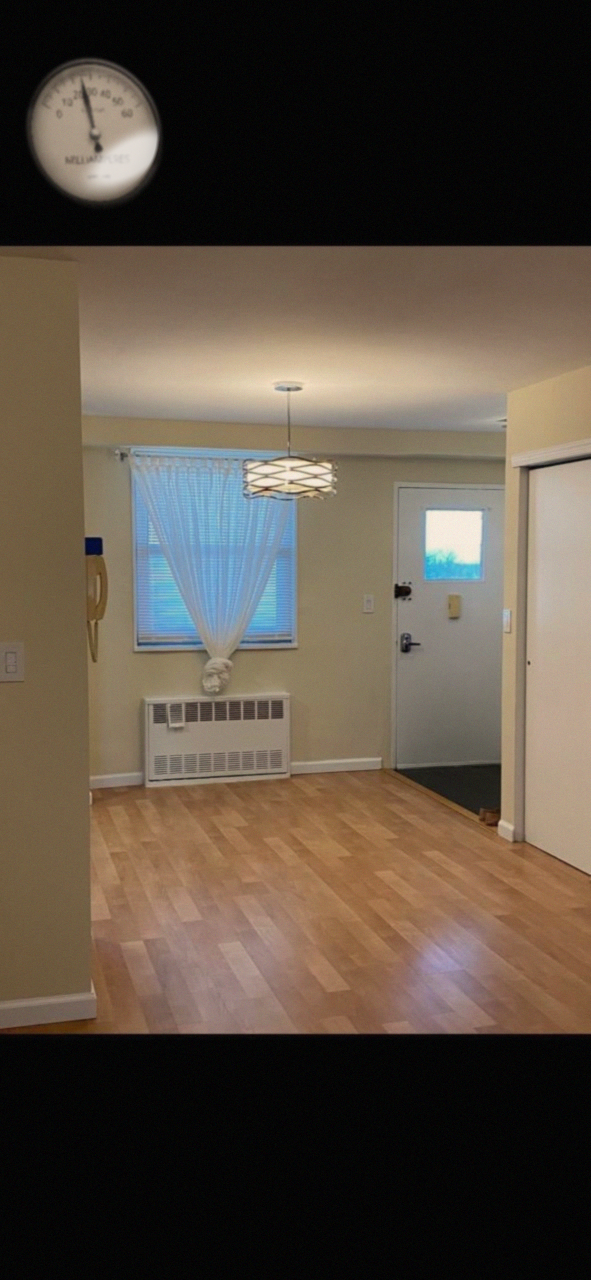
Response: 25 mA
